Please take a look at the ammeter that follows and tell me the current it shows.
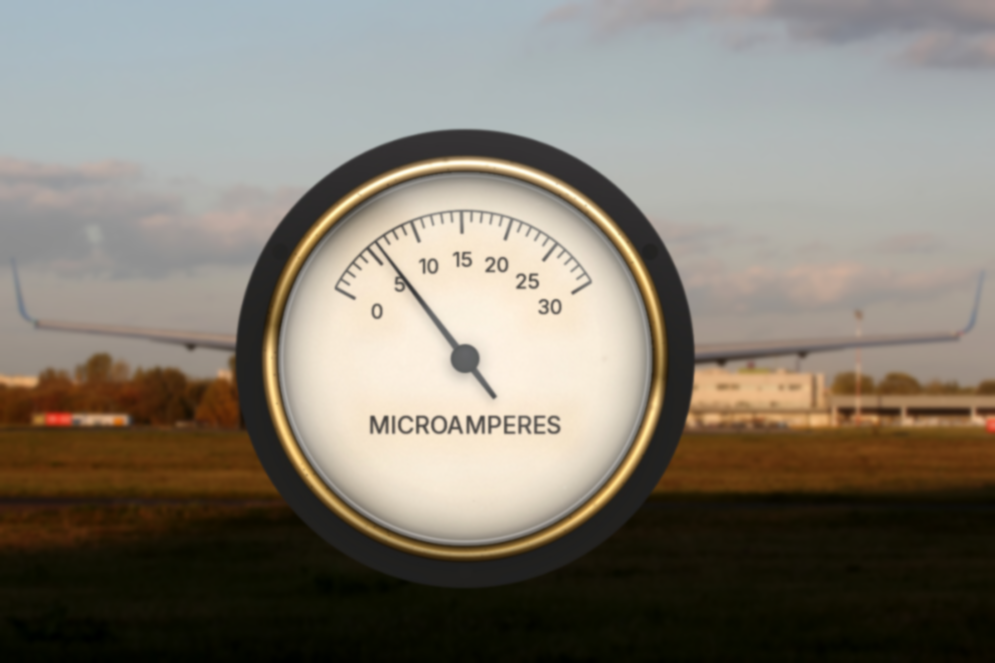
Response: 6 µA
